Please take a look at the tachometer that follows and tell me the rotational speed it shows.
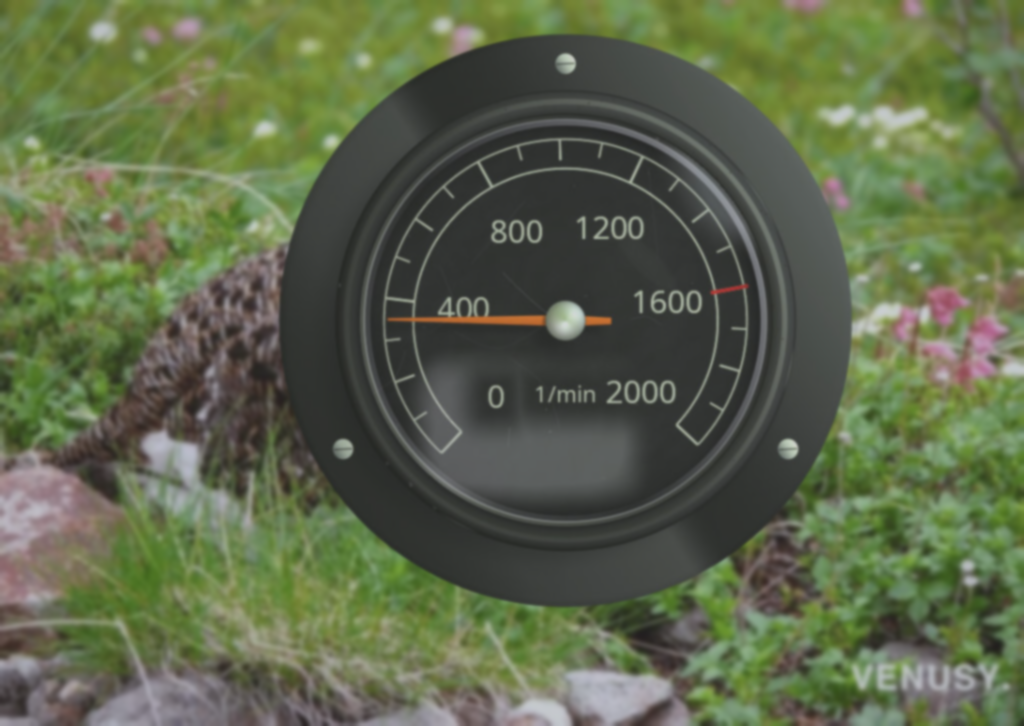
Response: 350 rpm
